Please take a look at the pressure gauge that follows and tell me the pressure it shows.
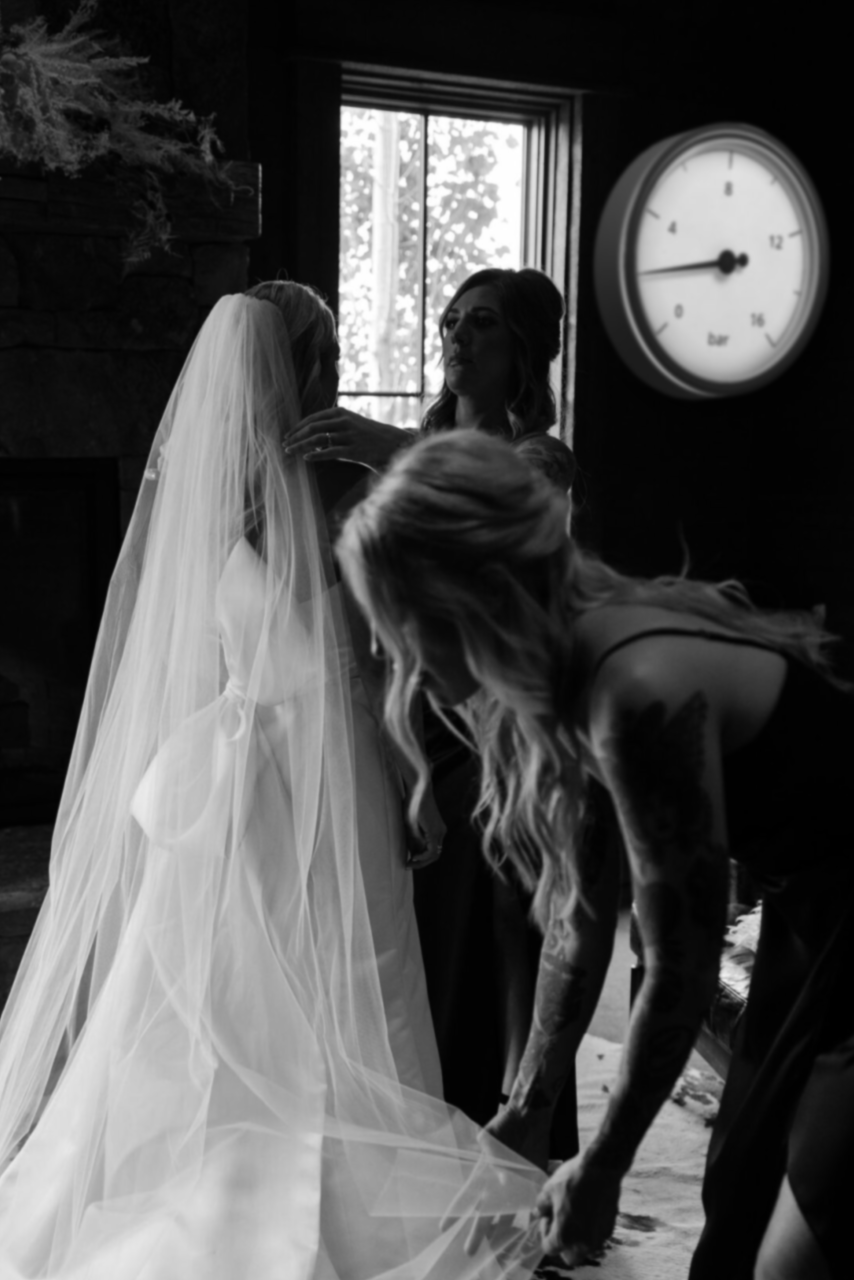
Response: 2 bar
